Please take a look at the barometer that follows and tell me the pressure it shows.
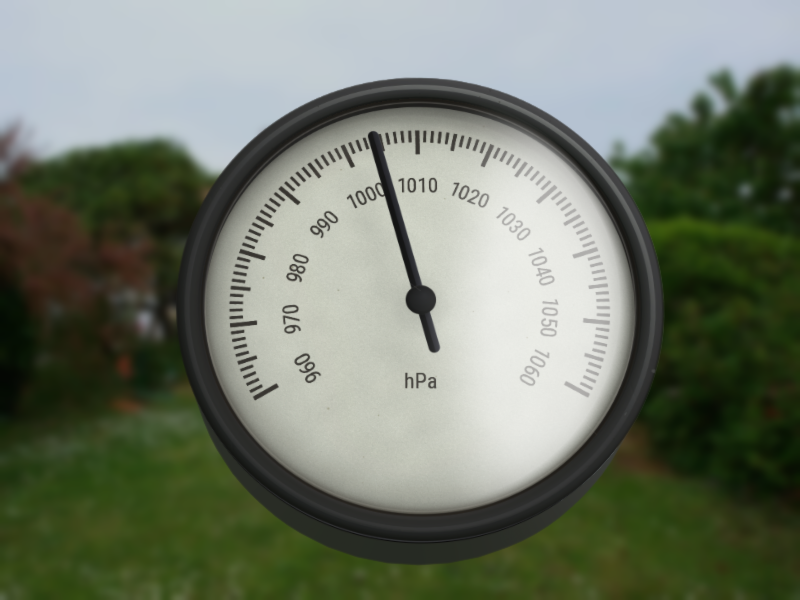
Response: 1004 hPa
